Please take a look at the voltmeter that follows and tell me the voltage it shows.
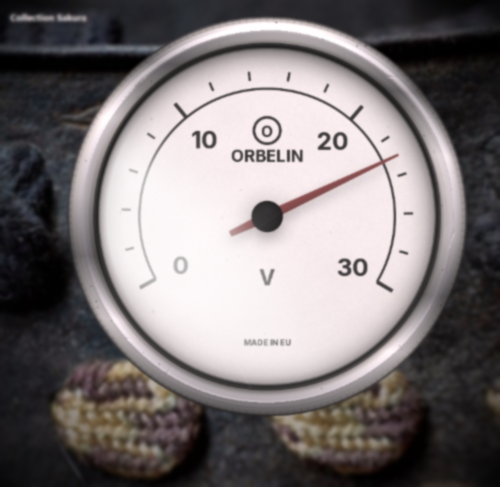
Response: 23 V
